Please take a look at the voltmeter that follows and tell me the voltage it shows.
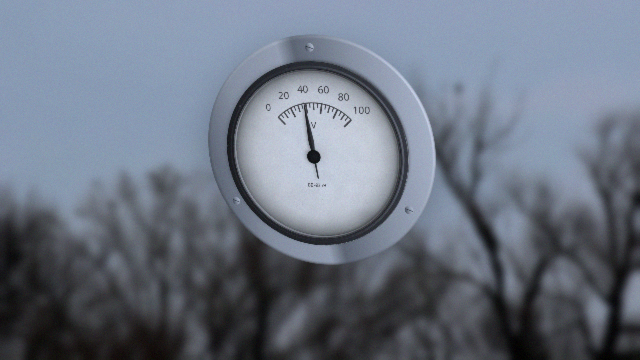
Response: 40 V
